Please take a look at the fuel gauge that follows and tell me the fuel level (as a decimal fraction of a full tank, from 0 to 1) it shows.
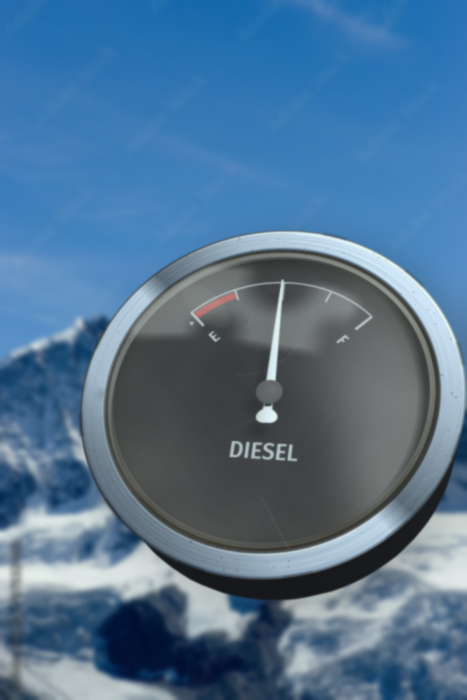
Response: 0.5
